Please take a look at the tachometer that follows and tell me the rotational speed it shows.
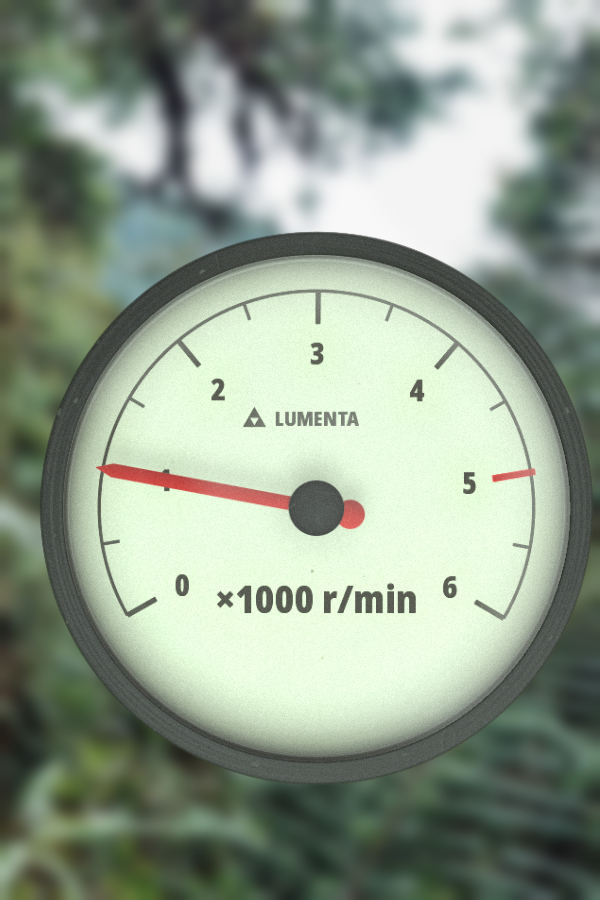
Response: 1000 rpm
